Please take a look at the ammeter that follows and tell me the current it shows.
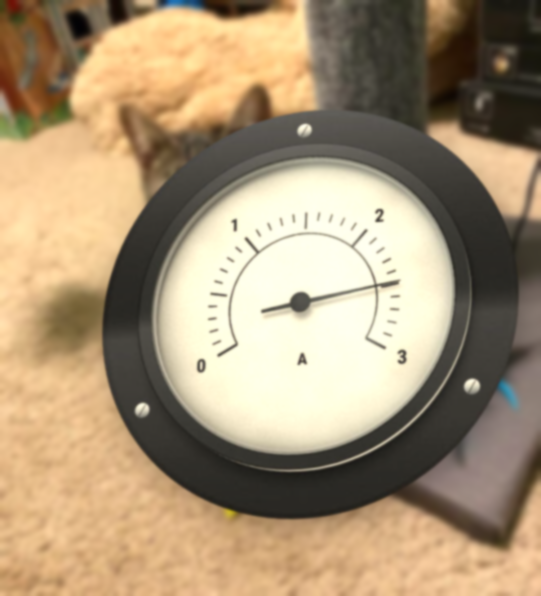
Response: 2.5 A
